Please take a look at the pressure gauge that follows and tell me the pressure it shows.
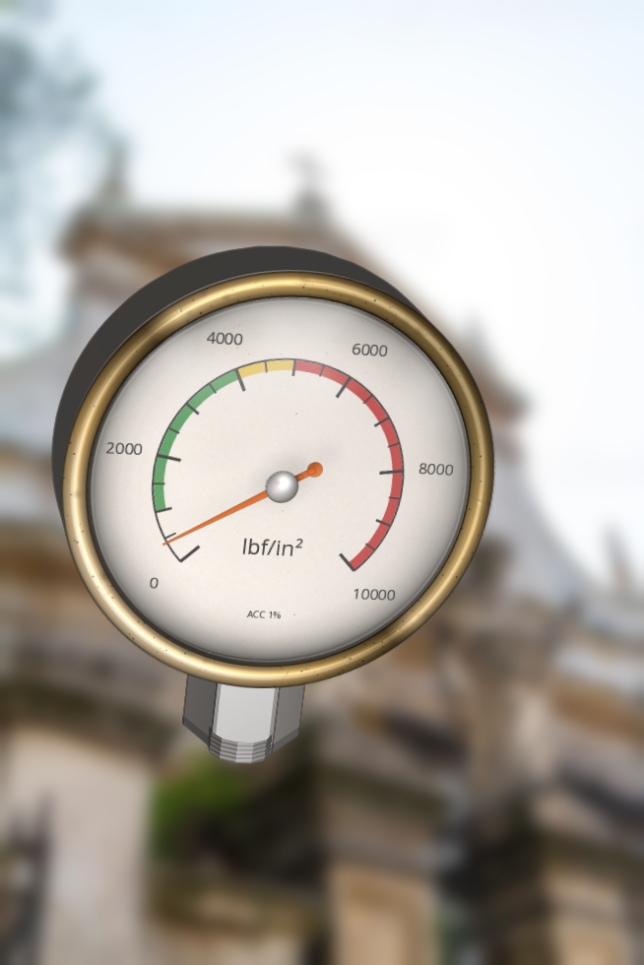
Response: 500 psi
